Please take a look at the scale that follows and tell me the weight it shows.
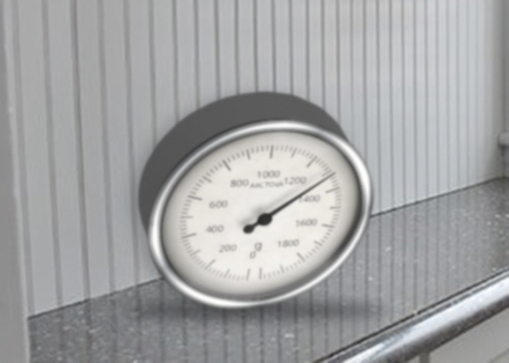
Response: 1300 g
